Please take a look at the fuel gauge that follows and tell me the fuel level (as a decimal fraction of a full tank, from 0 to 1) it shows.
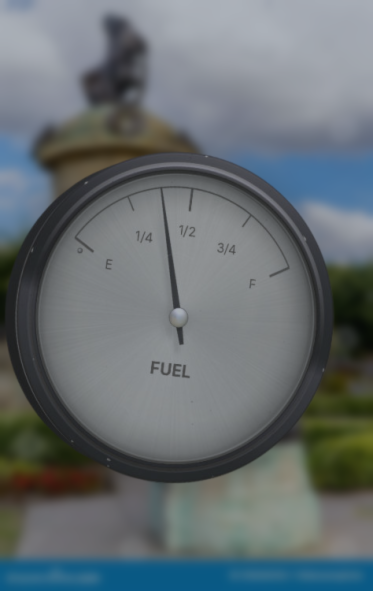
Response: 0.375
